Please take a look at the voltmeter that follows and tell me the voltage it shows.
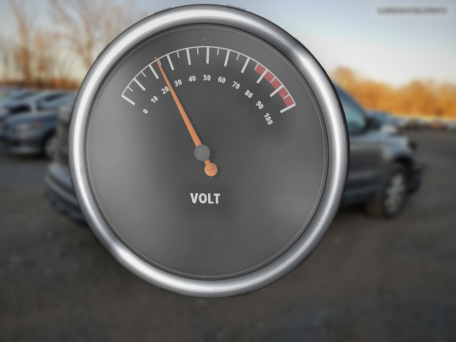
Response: 25 V
